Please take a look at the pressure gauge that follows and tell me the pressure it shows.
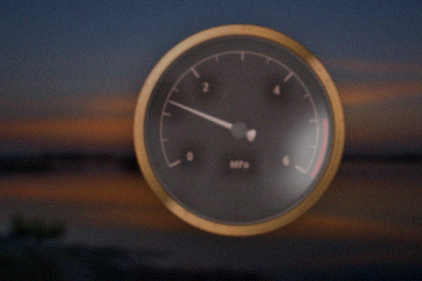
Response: 1.25 MPa
